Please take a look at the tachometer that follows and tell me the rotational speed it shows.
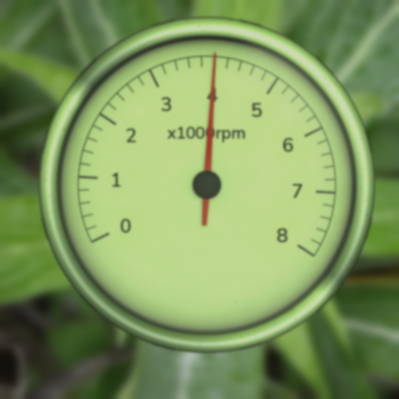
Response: 4000 rpm
